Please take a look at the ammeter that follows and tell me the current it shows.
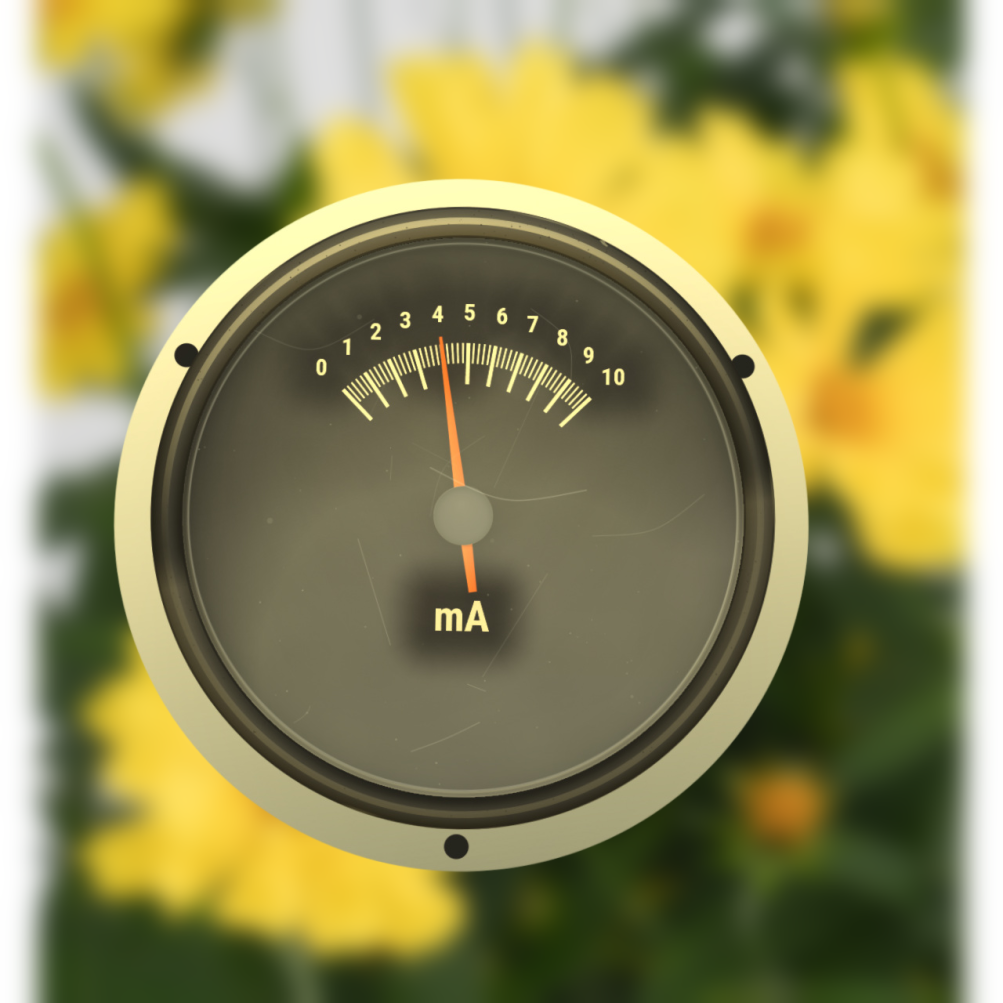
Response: 4 mA
